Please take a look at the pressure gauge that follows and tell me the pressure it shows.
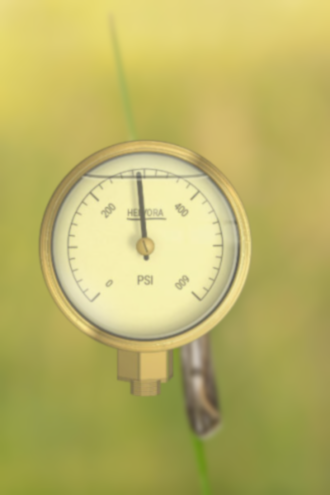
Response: 290 psi
